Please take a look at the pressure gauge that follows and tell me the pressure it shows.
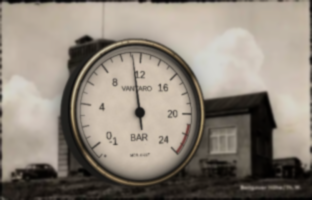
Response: 11 bar
